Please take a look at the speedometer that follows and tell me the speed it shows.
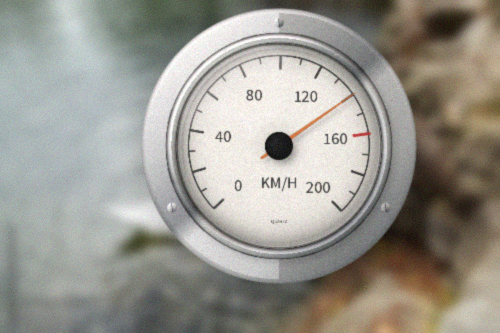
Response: 140 km/h
